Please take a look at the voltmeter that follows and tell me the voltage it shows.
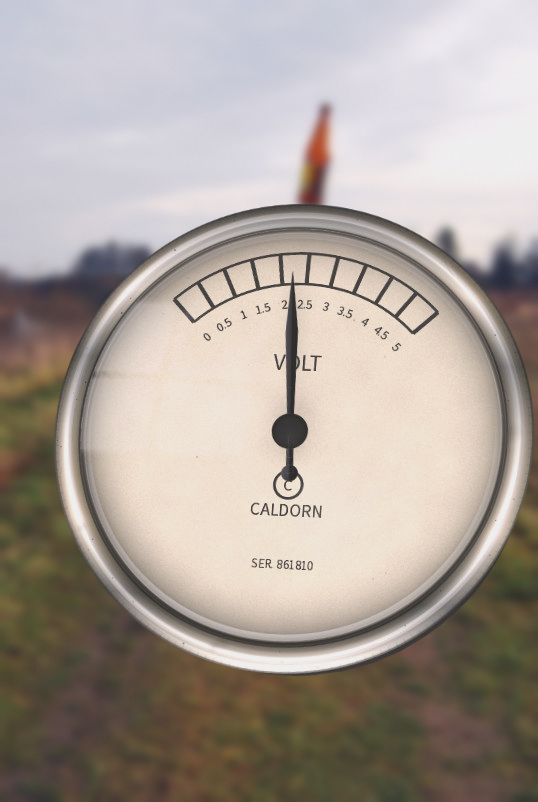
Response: 2.25 V
